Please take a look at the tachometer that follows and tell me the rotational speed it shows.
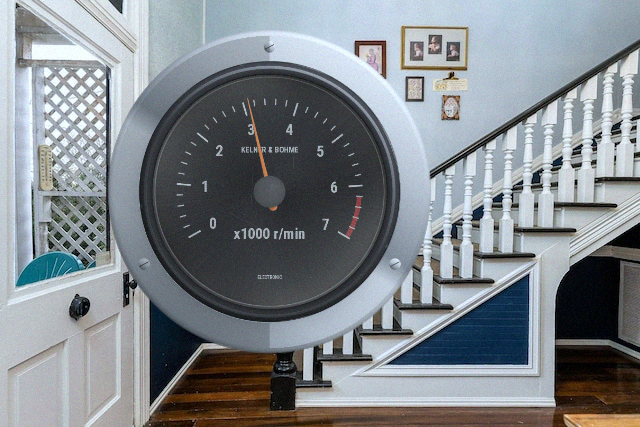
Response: 3100 rpm
